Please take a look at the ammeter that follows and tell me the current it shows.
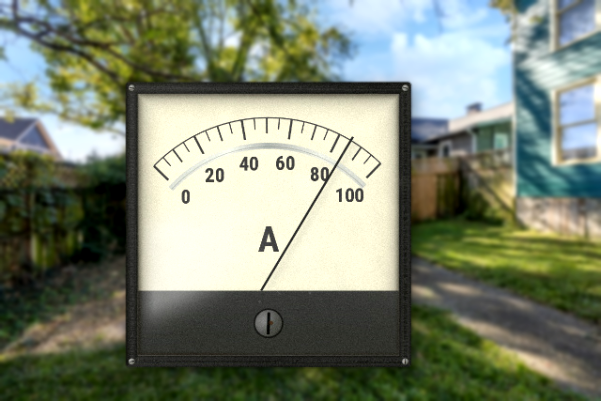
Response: 85 A
